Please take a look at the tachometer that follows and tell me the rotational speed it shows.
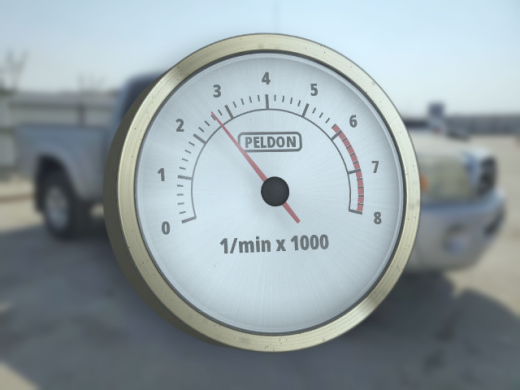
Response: 2600 rpm
